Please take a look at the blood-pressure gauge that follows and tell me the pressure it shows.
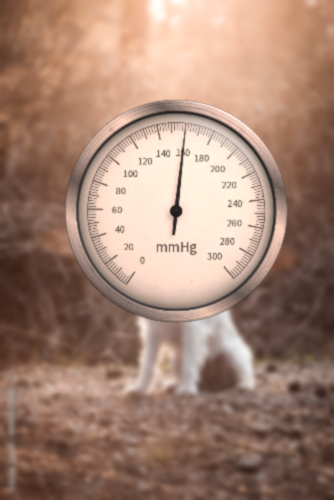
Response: 160 mmHg
